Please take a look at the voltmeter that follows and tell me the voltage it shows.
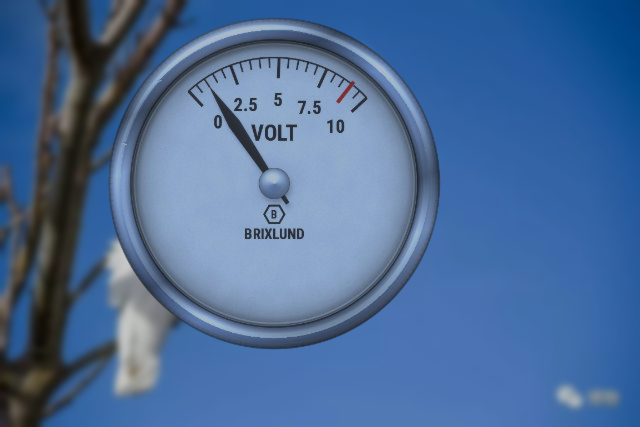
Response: 1 V
